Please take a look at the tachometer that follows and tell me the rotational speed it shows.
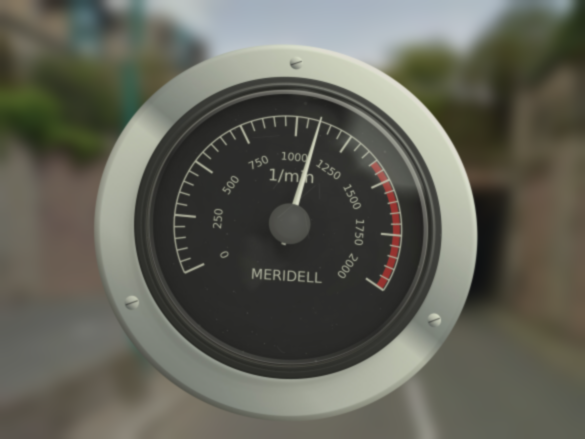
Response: 1100 rpm
